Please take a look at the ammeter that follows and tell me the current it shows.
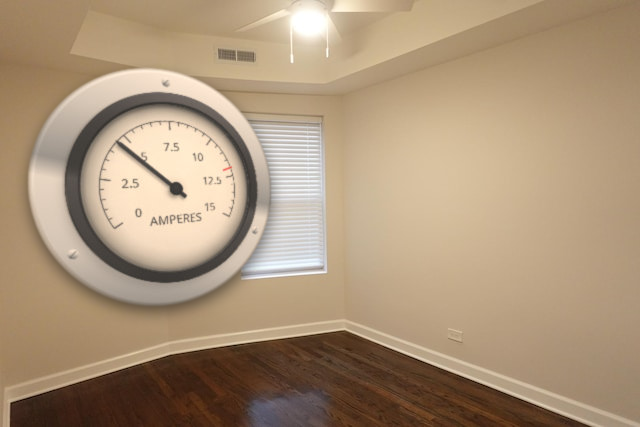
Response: 4.5 A
